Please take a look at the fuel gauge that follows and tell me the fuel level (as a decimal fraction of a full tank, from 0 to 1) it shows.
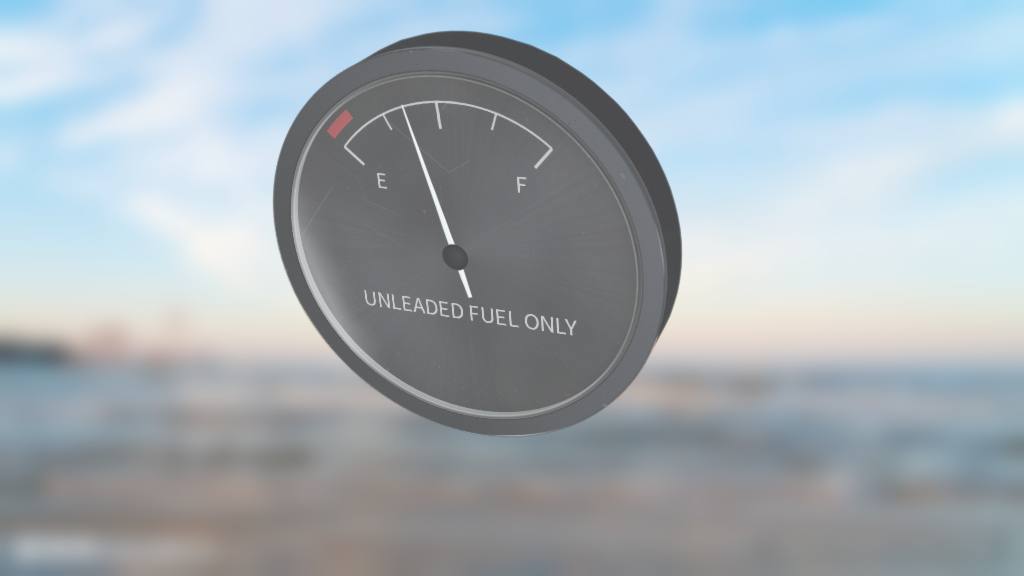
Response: 0.375
